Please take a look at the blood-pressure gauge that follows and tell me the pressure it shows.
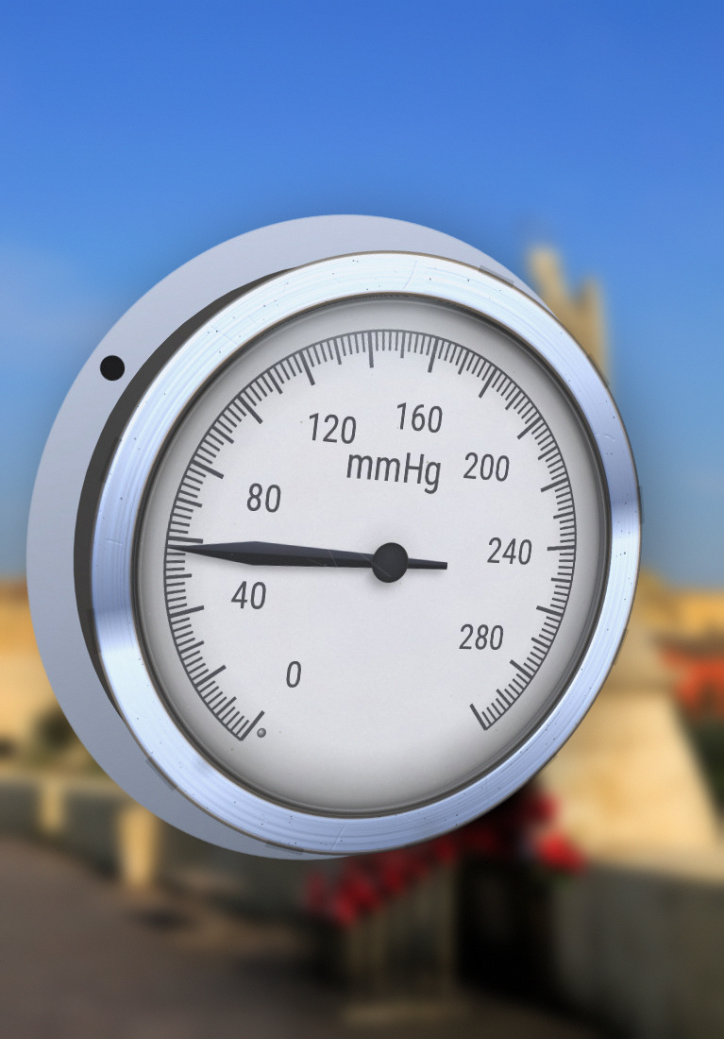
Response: 58 mmHg
